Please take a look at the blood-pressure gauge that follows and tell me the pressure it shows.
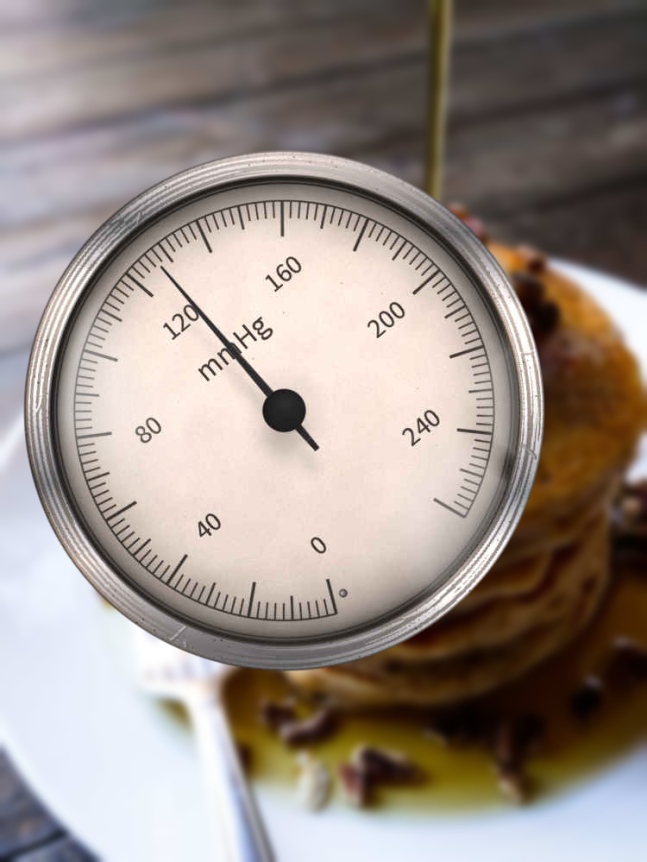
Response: 127 mmHg
